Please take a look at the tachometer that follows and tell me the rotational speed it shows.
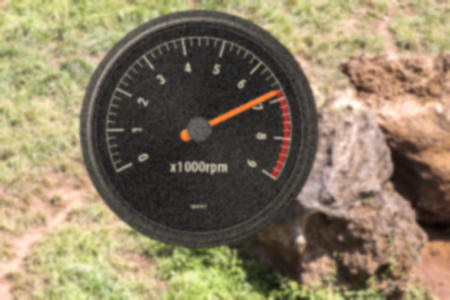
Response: 6800 rpm
